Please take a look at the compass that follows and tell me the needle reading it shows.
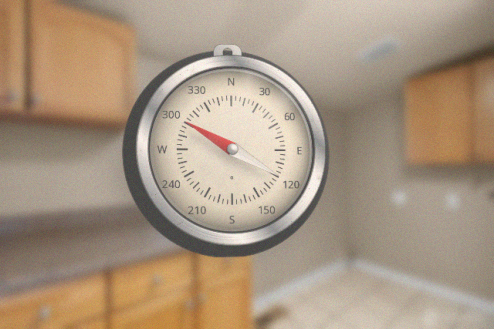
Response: 300 °
